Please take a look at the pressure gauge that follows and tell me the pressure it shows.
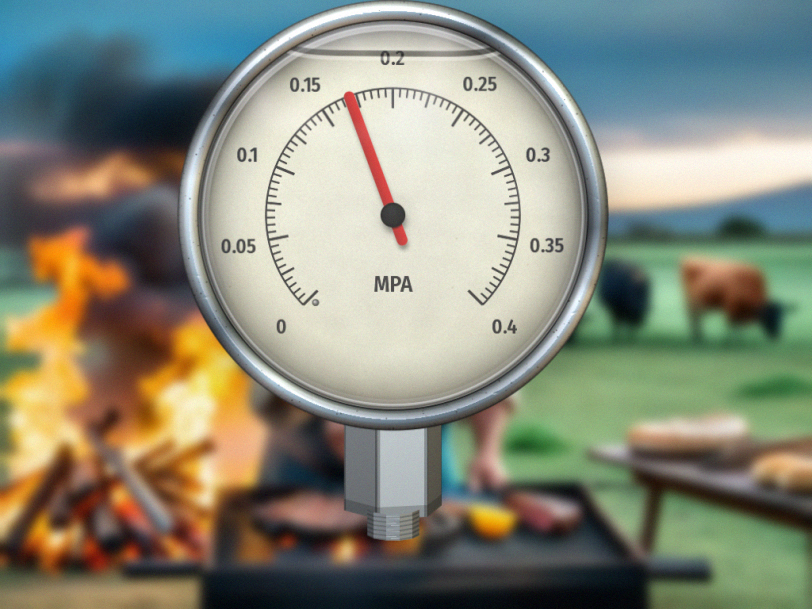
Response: 0.17 MPa
